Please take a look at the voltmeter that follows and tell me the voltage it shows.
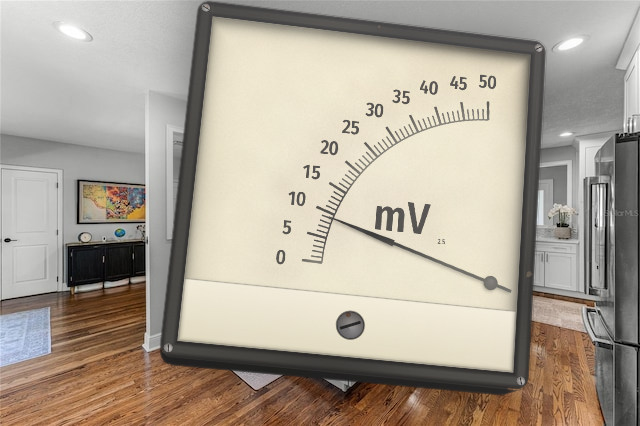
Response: 9 mV
